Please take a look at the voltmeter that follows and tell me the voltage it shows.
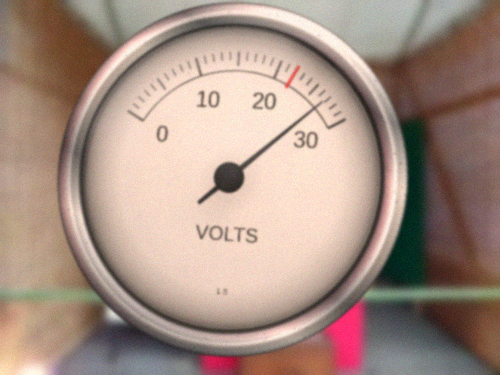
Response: 27 V
